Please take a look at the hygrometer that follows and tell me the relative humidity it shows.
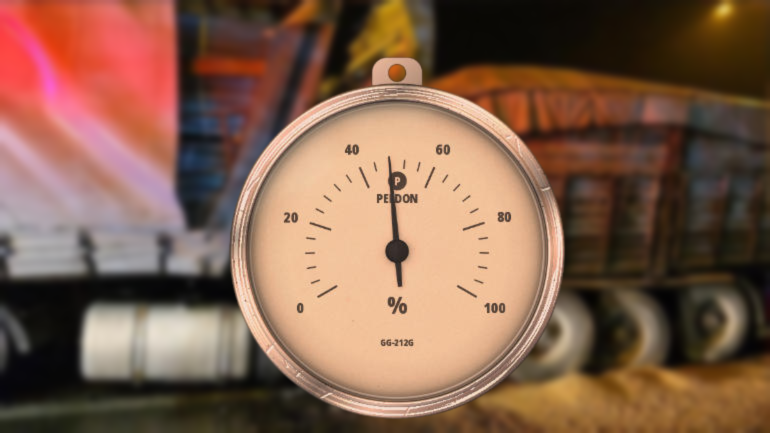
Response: 48 %
